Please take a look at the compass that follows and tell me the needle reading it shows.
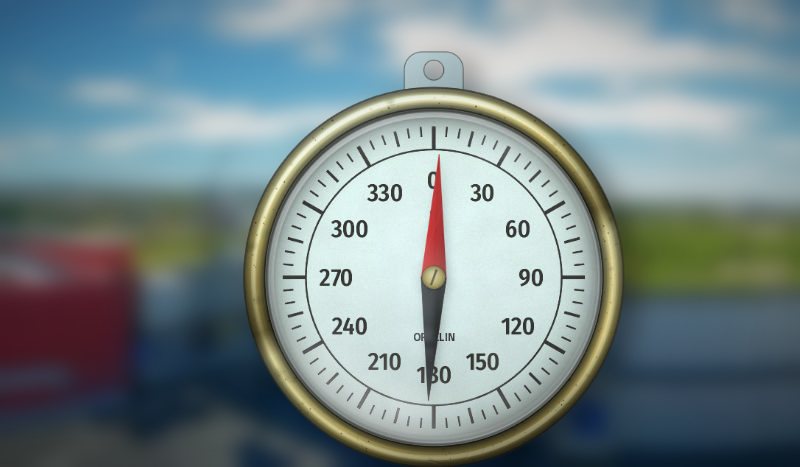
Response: 2.5 °
